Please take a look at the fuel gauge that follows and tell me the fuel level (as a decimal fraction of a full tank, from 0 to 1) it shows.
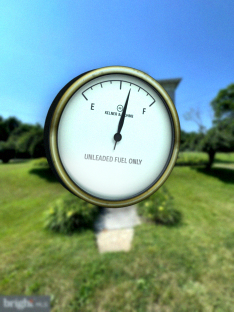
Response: 0.625
